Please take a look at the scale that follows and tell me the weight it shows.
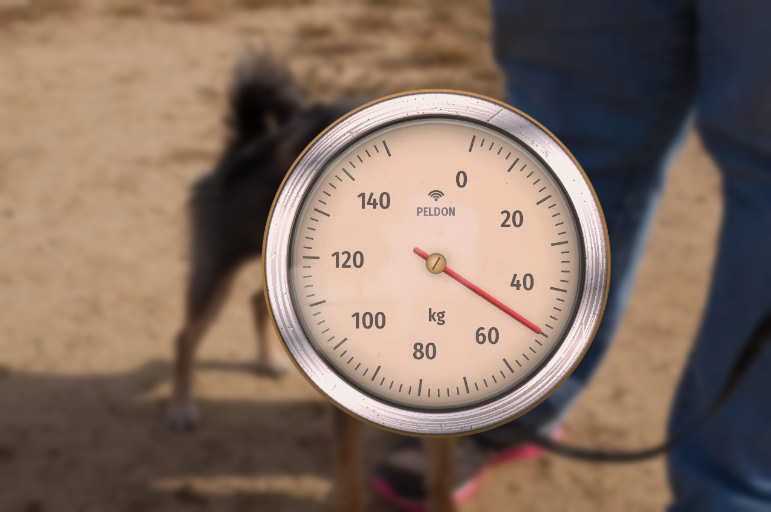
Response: 50 kg
